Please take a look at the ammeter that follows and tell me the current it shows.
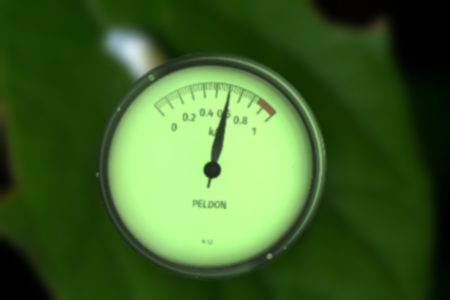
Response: 0.6 kA
